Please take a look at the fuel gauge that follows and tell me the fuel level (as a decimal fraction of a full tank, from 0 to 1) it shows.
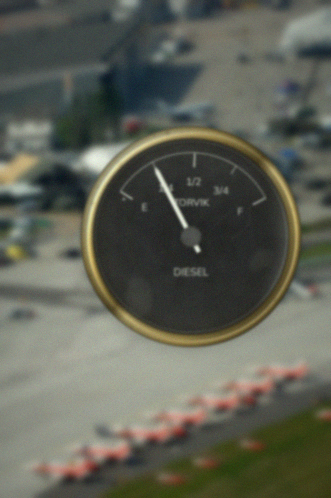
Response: 0.25
